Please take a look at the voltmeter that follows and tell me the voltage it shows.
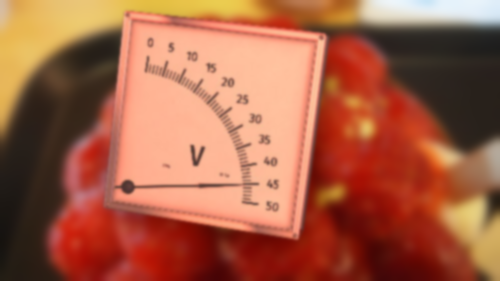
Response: 45 V
